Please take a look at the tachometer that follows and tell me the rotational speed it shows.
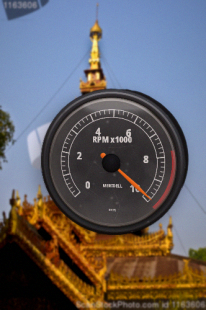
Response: 9800 rpm
